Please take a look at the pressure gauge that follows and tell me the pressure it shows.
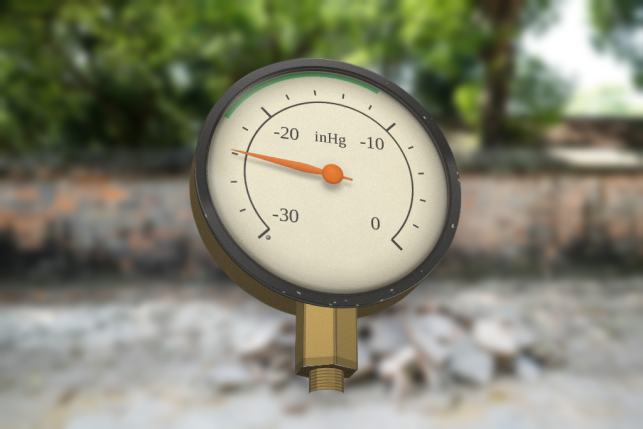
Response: -24 inHg
